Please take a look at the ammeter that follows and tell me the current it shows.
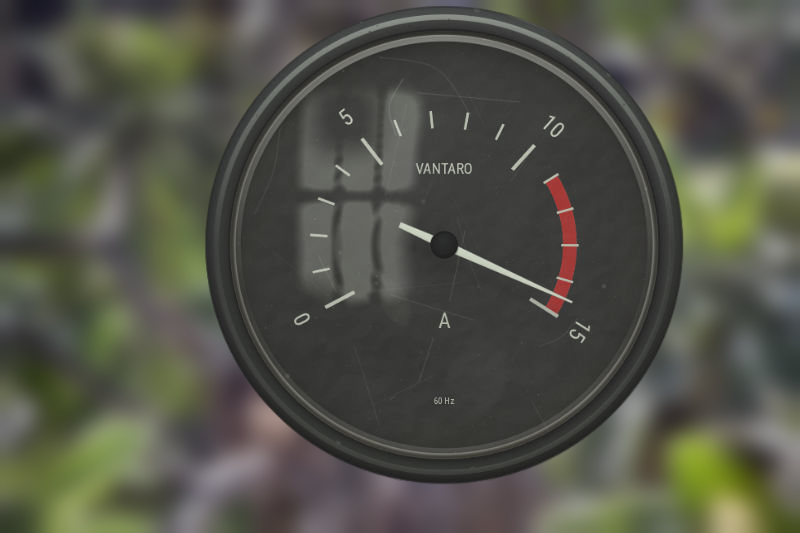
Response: 14.5 A
